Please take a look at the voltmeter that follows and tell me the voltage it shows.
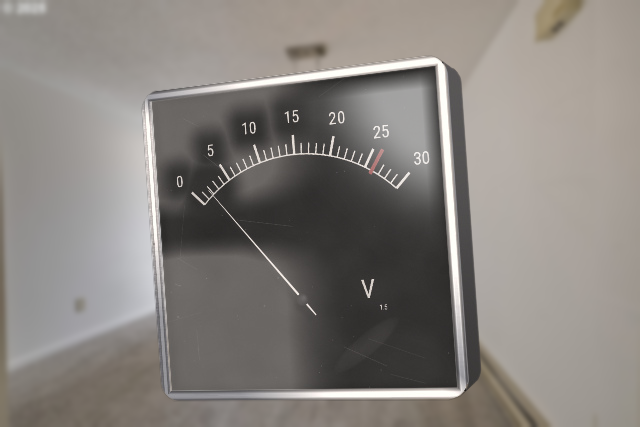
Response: 2 V
